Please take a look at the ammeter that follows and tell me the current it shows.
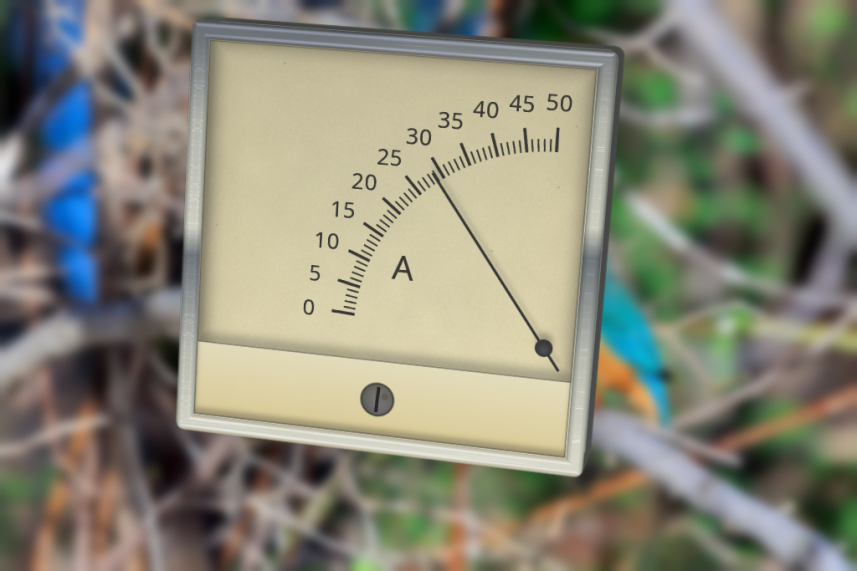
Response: 29 A
